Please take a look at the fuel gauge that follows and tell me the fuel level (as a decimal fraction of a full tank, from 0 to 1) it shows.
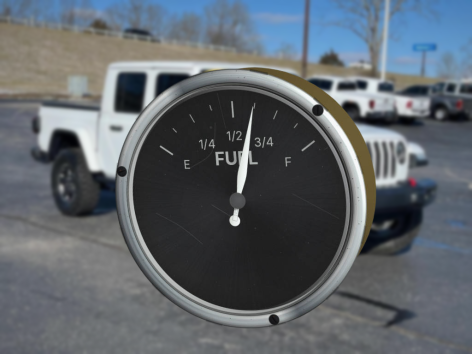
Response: 0.625
